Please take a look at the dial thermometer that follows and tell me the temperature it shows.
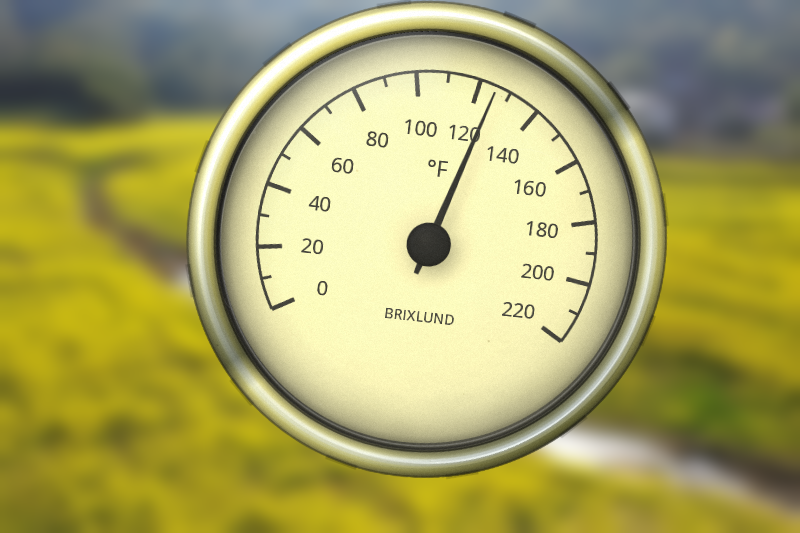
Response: 125 °F
